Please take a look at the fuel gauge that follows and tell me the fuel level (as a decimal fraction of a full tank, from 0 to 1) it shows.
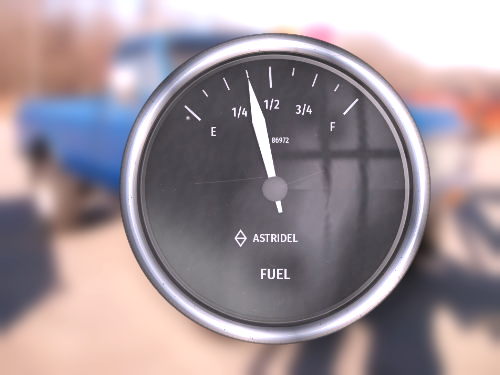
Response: 0.375
